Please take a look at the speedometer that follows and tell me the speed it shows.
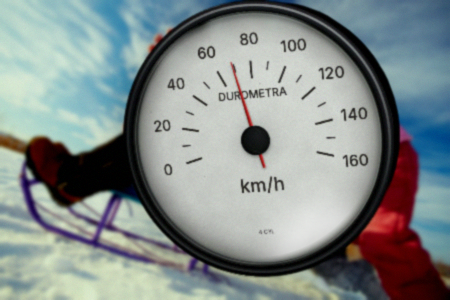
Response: 70 km/h
